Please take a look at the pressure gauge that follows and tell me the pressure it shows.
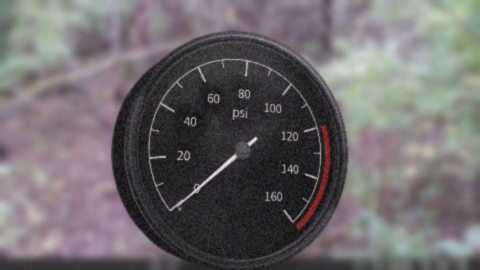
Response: 0 psi
